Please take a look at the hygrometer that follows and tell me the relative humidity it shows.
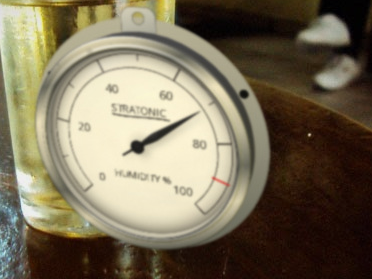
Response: 70 %
